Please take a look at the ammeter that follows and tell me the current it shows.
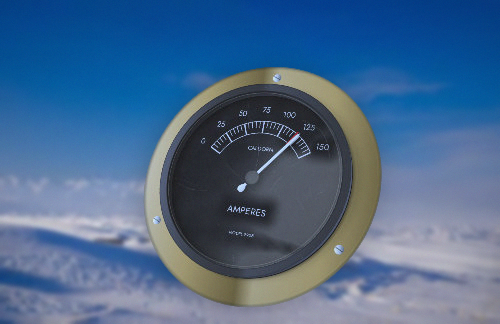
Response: 125 A
